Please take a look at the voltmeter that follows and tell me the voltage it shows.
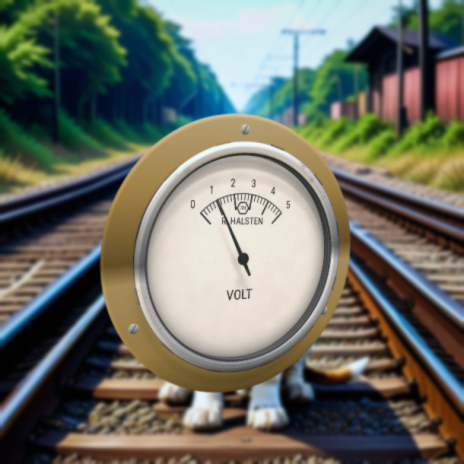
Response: 1 V
